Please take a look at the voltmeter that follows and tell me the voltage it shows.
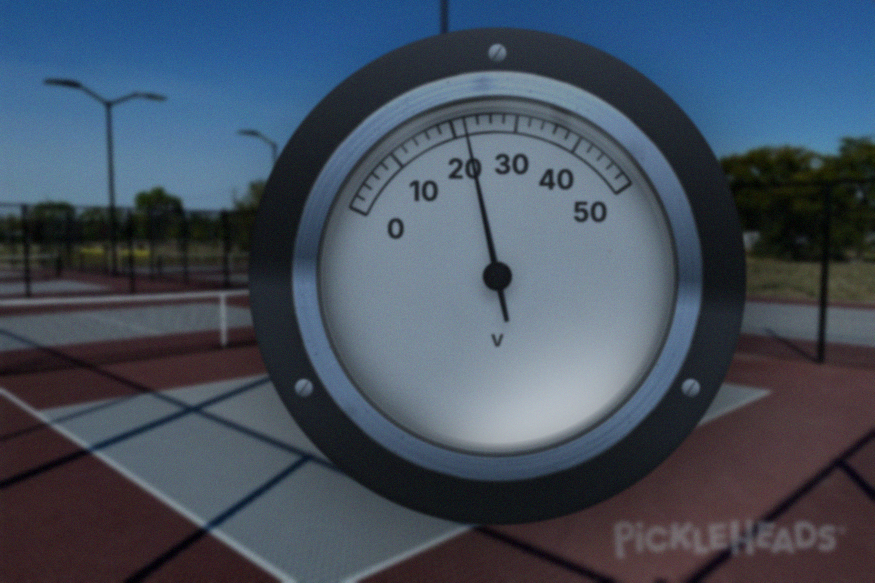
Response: 22 V
